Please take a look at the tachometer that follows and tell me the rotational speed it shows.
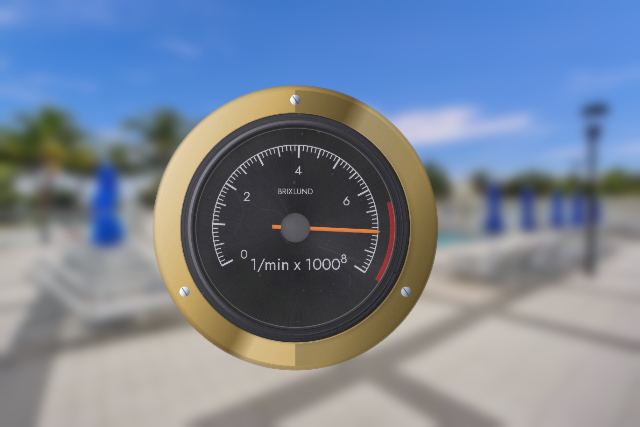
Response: 7000 rpm
